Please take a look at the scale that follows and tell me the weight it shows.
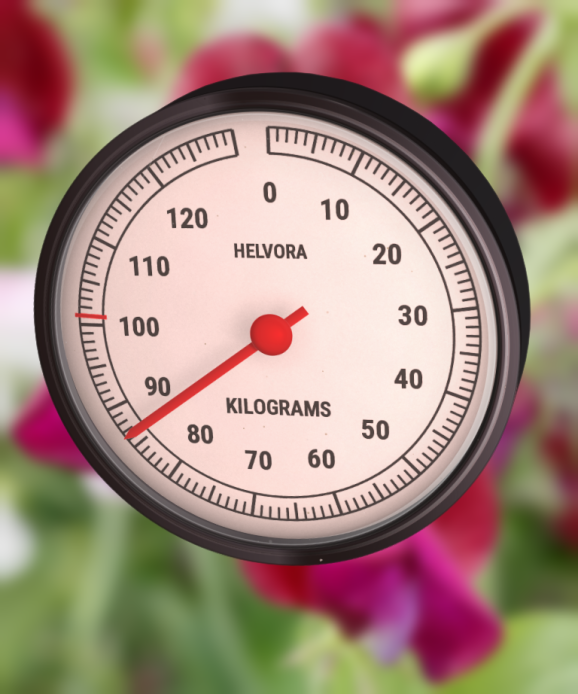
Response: 86.5 kg
